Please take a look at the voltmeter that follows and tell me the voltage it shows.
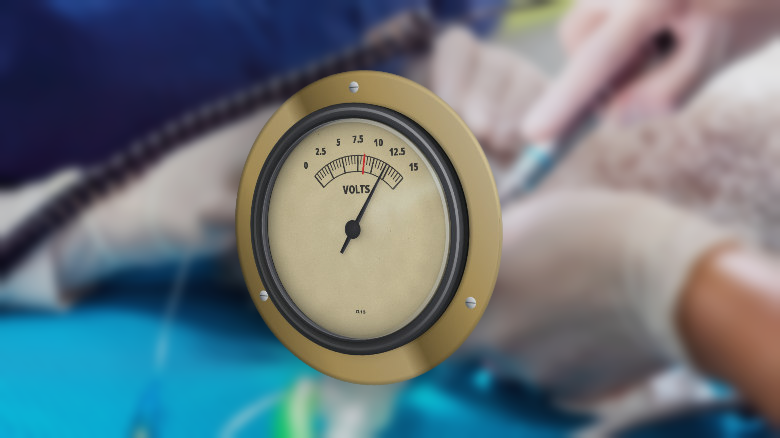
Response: 12.5 V
